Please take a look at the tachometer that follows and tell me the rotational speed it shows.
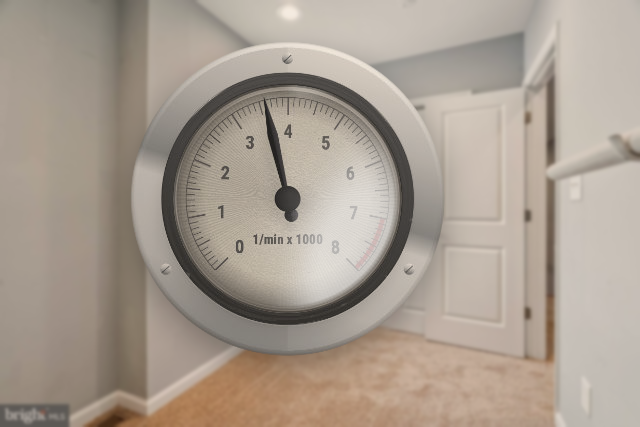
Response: 3600 rpm
